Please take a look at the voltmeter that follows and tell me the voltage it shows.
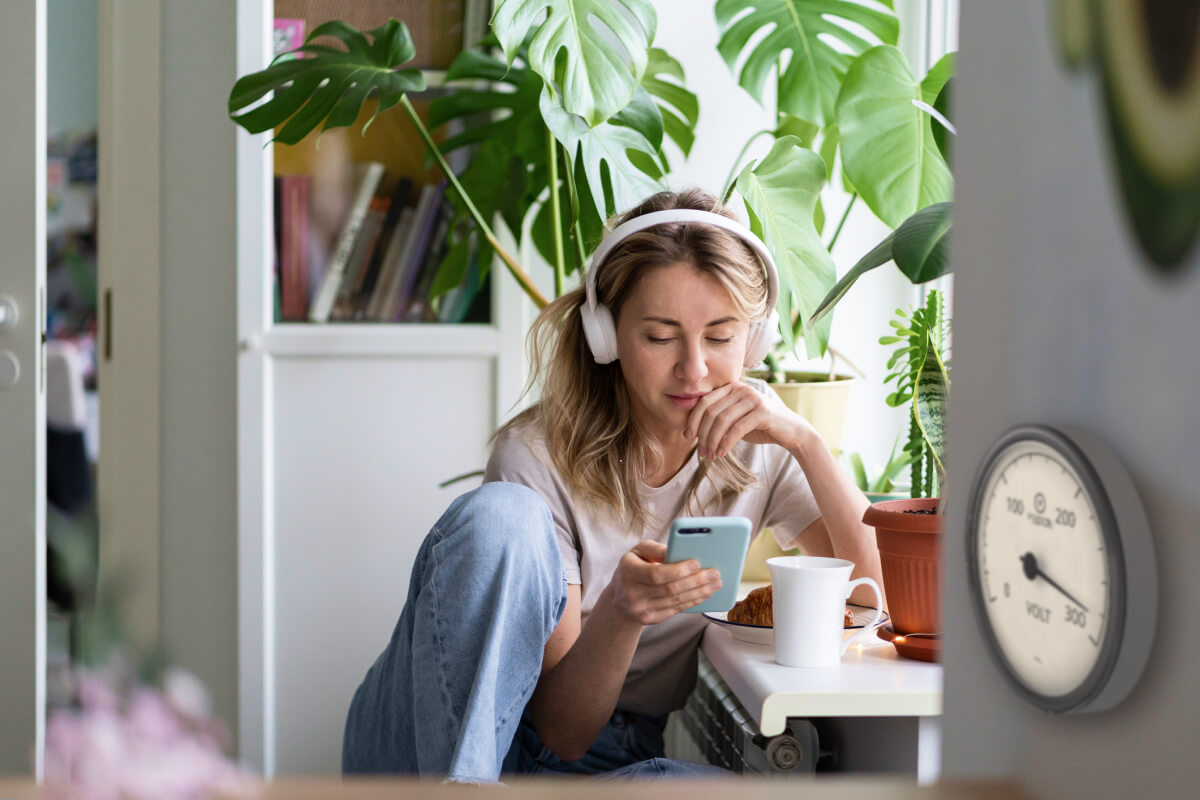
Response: 280 V
